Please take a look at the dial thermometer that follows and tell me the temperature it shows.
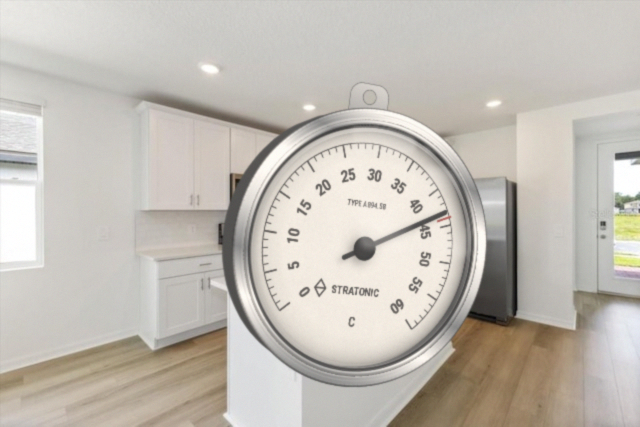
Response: 43 °C
